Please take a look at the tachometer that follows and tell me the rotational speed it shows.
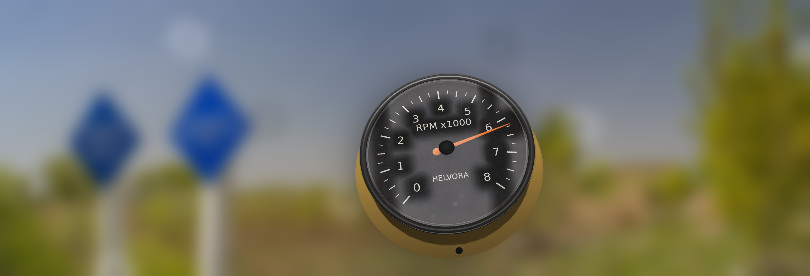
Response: 6250 rpm
